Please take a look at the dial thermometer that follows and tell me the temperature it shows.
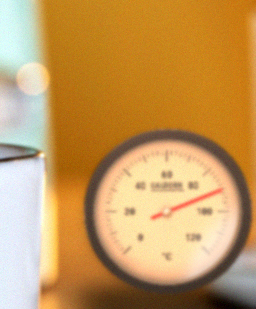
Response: 90 °C
